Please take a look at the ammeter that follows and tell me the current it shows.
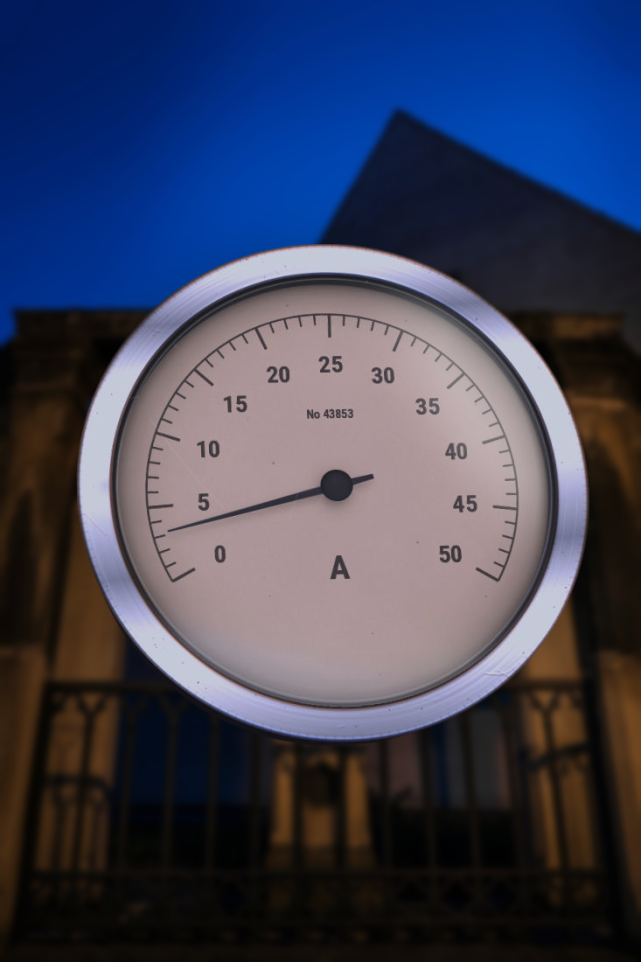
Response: 3 A
